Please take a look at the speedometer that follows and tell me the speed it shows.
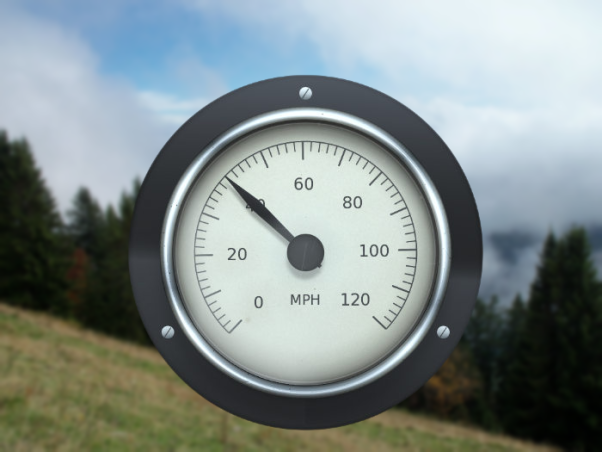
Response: 40 mph
